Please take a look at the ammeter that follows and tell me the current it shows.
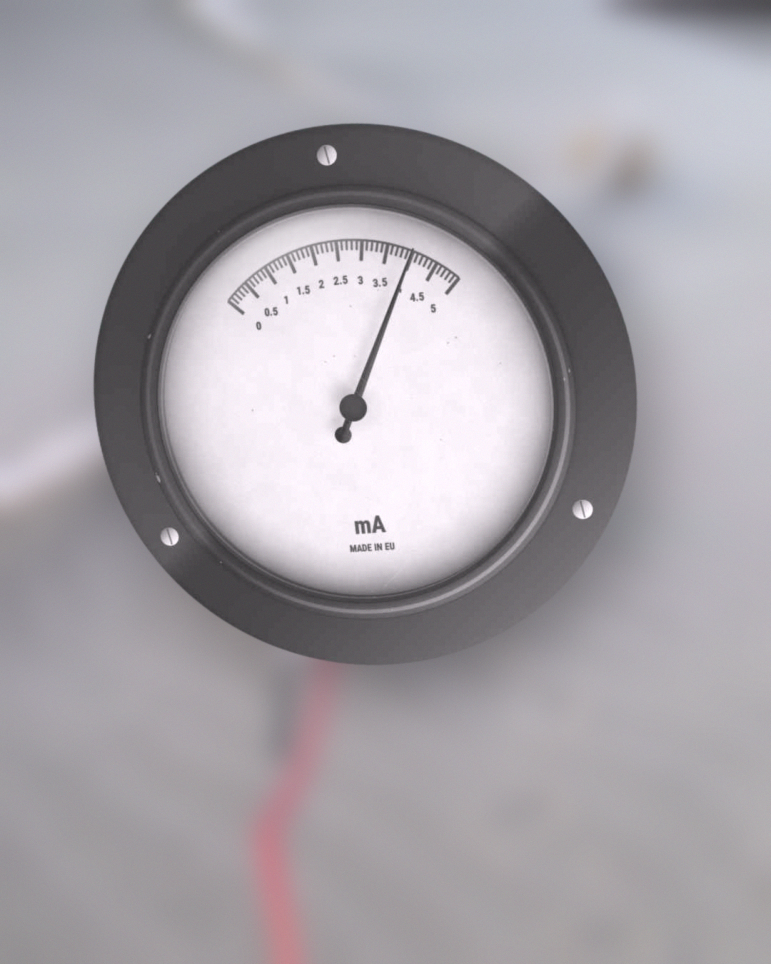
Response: 4 mA
